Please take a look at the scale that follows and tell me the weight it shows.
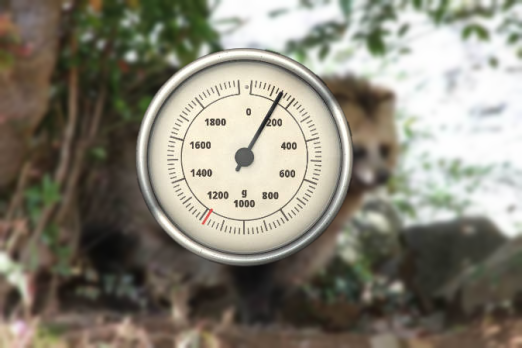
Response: 140 g
